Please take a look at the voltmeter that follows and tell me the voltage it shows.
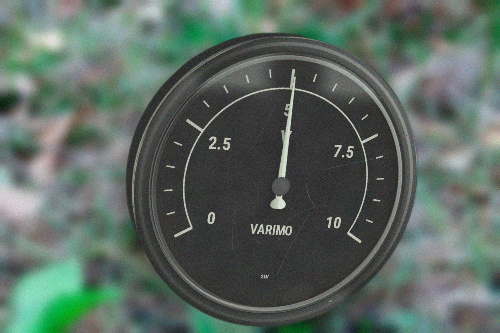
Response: 5 V
